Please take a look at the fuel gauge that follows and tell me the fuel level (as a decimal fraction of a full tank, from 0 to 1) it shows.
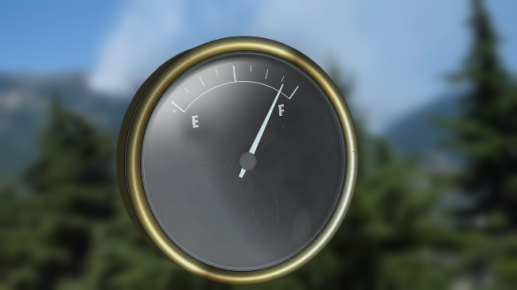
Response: 0.875
